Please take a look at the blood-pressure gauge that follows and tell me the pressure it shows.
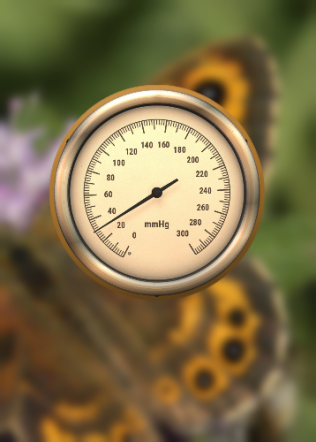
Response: 30 mmHg
